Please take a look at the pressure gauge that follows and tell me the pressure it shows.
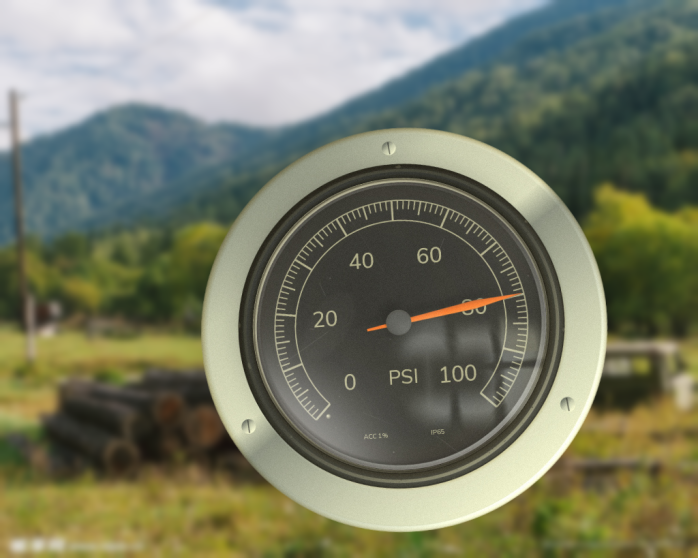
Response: 80 psi
